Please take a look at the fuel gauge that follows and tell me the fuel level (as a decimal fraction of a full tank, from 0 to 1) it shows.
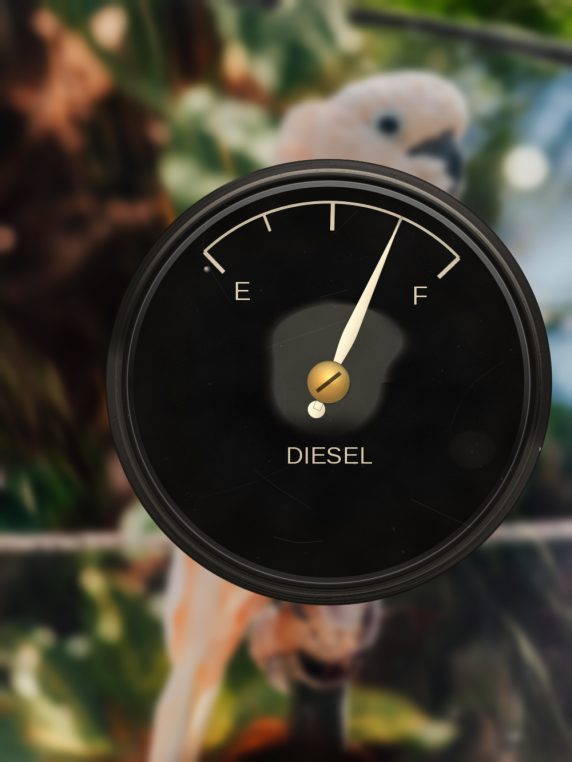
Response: 0.75
